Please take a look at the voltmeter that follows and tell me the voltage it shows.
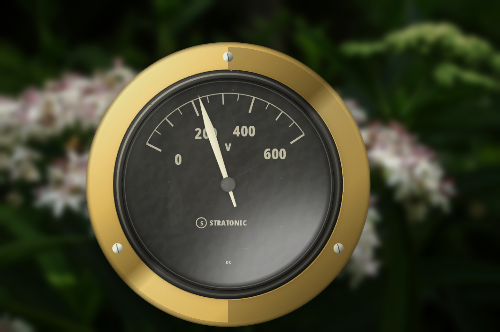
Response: 225 V
